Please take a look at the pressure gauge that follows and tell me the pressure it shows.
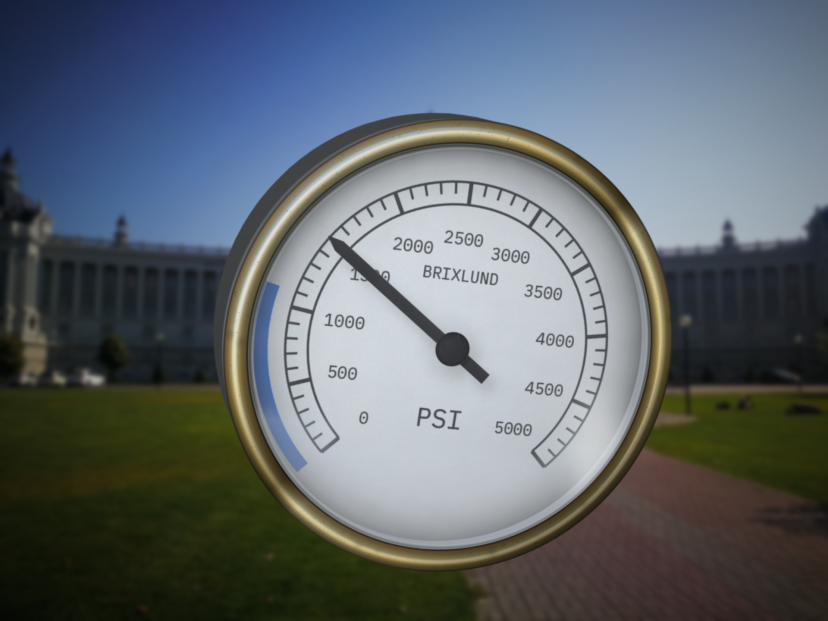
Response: 1500 psi
